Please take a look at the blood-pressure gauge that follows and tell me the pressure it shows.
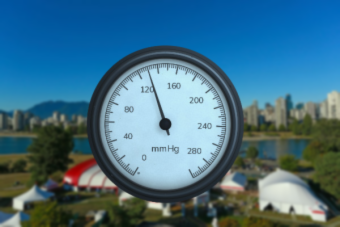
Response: 130 mmHg
